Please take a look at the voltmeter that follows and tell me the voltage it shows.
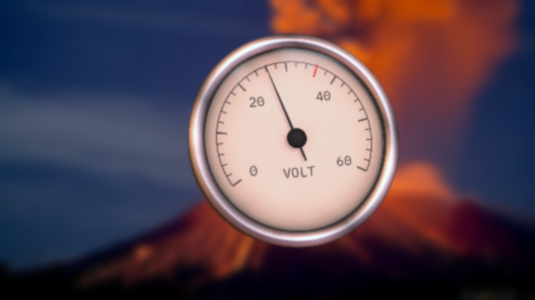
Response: 26 V
